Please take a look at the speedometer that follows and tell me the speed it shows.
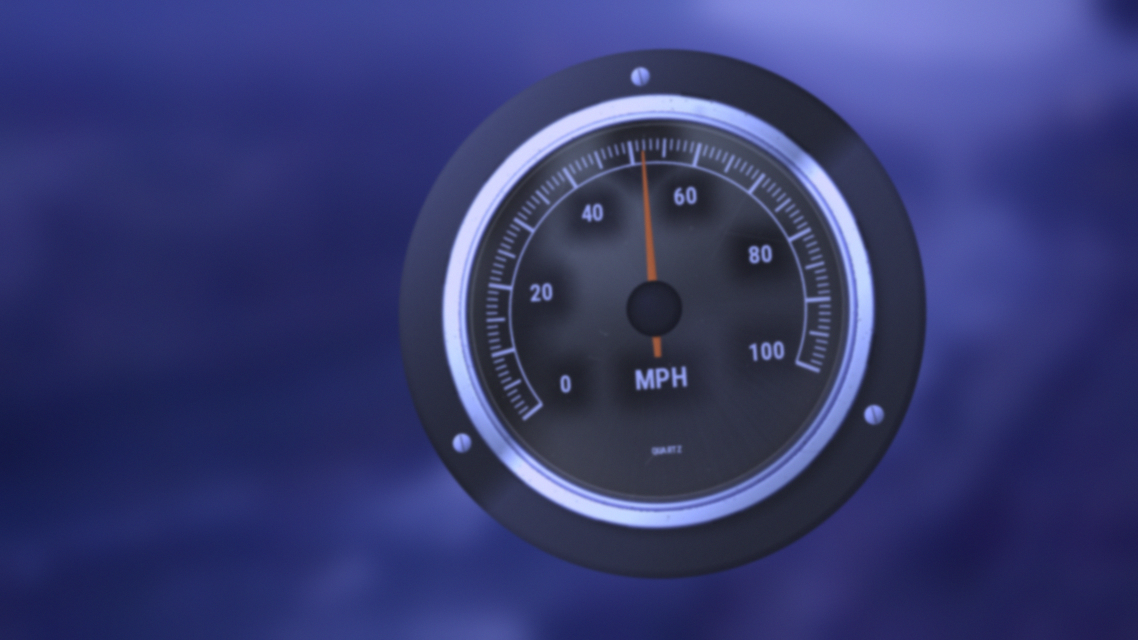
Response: 52 mph
